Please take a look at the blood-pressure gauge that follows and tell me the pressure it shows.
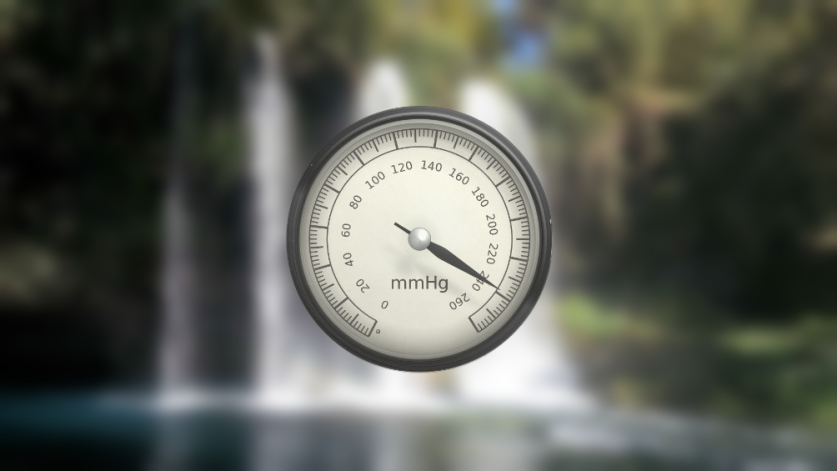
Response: 238 mmHg
